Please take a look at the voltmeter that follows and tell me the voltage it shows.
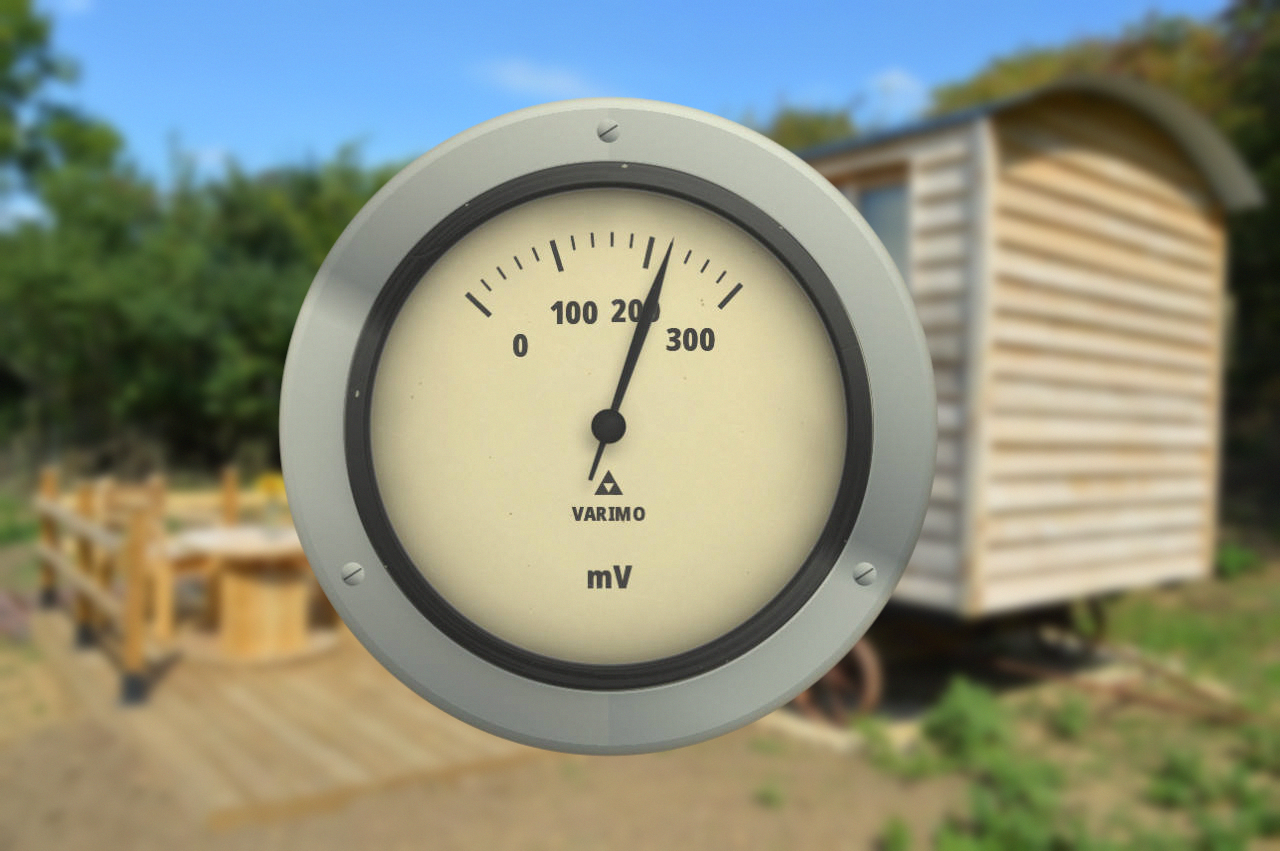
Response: 220 mV
